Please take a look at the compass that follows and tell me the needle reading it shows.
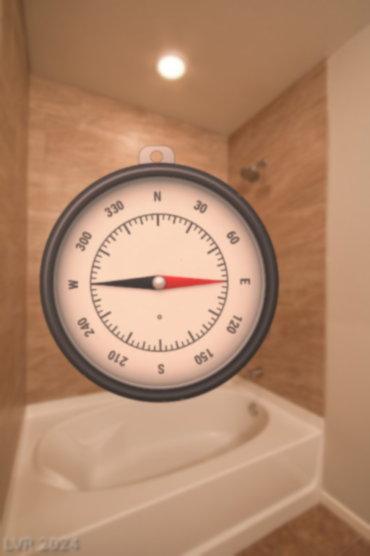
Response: 90 °
